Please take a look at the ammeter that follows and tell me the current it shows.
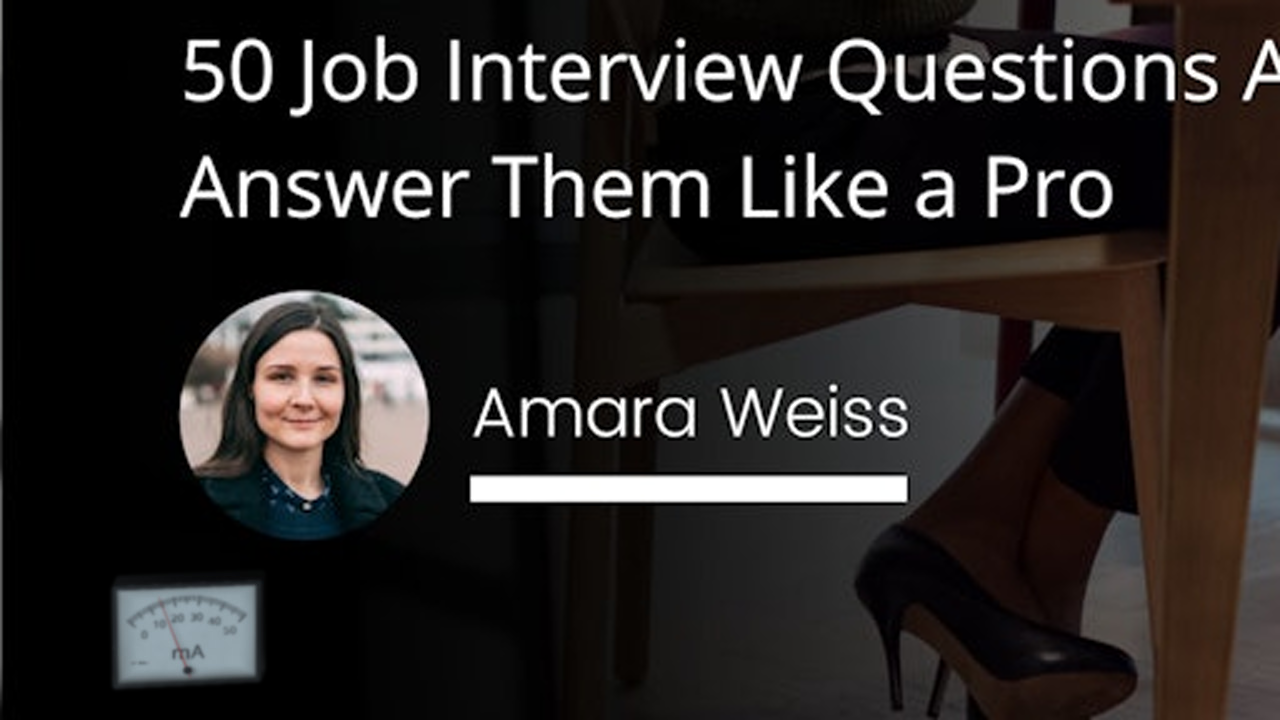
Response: 15 mA
